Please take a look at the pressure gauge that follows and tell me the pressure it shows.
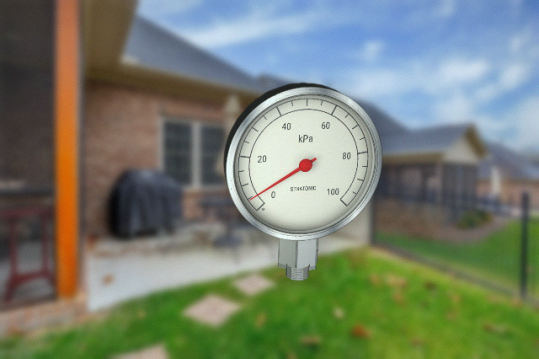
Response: 5 kPa
